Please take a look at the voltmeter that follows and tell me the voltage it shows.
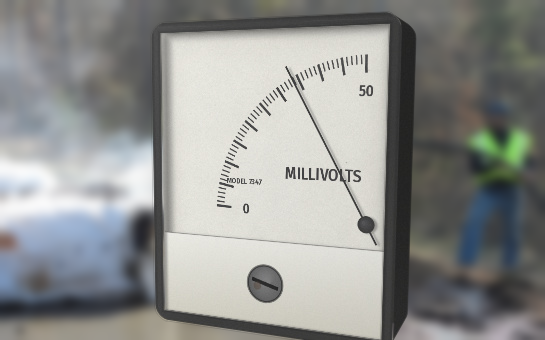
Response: 34 mV
